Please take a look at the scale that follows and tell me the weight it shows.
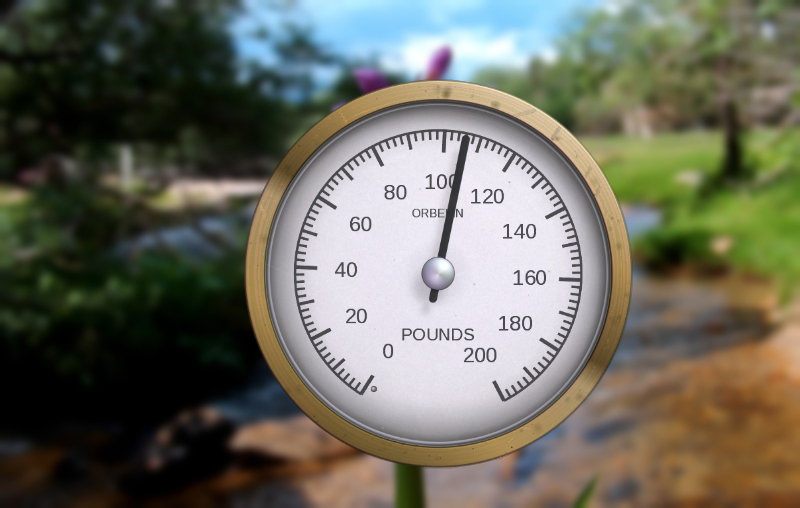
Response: 106 lb
